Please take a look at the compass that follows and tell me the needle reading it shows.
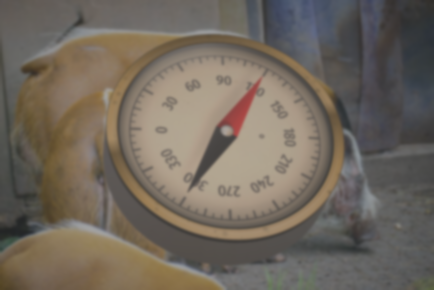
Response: 120 °
